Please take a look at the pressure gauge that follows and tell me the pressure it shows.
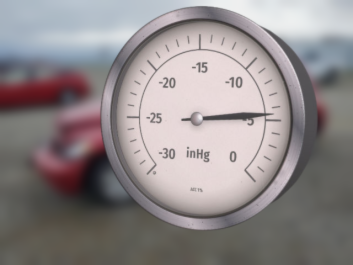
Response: -5.5 inHg
